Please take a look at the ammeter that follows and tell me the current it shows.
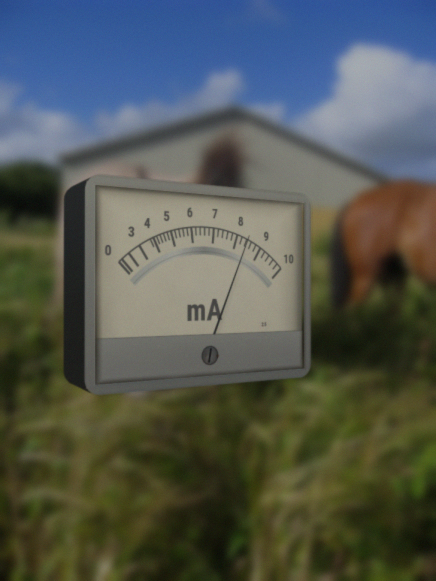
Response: 8.4 mA
